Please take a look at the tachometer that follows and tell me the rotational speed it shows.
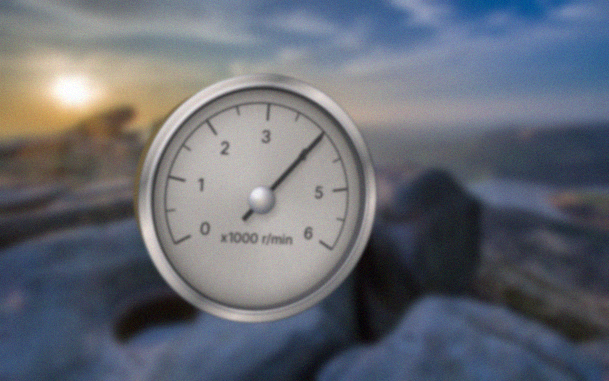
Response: 4000 rpm
